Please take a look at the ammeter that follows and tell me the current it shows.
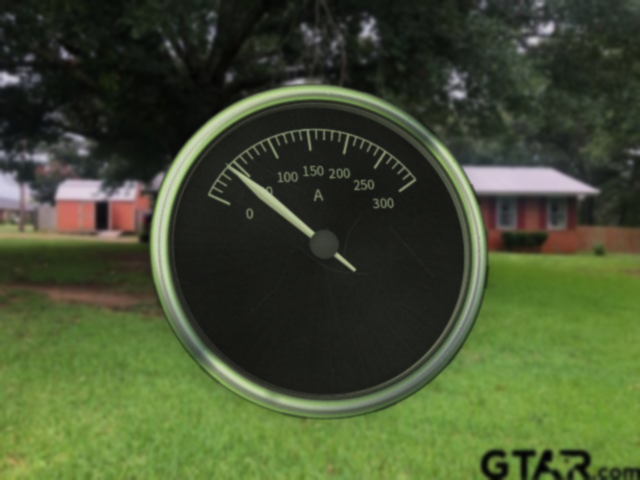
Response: 40 A
